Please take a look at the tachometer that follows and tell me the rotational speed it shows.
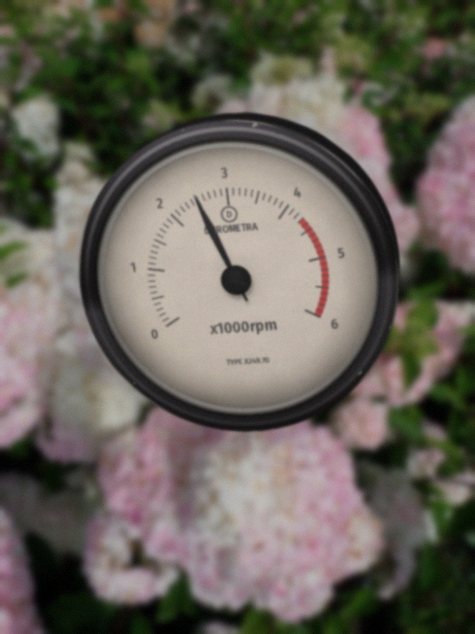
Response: 2500 rpm
